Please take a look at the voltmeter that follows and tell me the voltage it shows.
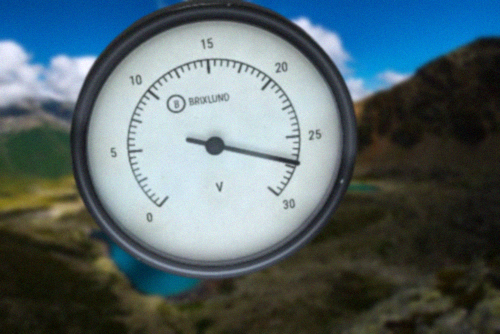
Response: 27 V
